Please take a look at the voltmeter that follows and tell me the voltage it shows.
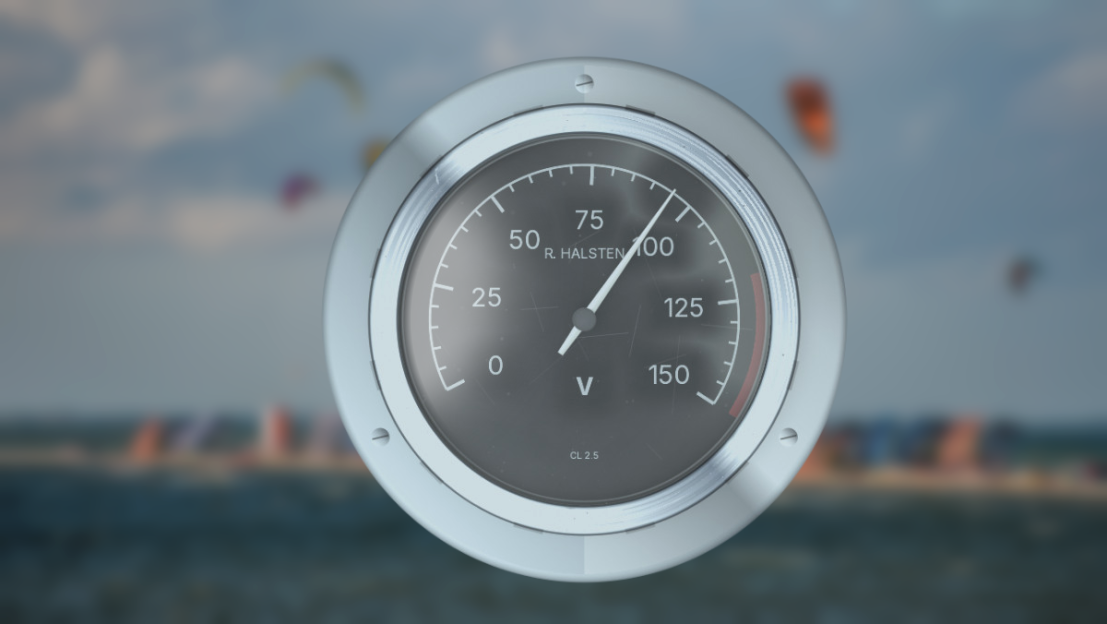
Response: 95 V
